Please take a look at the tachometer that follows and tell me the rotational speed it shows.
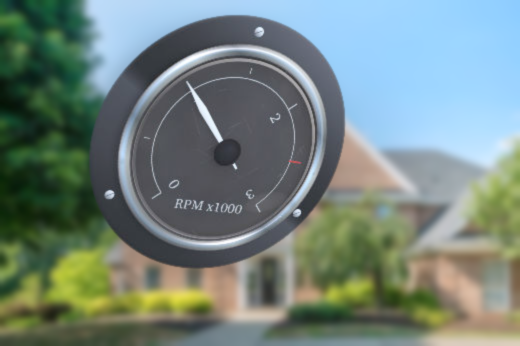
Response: 1000 rpm
